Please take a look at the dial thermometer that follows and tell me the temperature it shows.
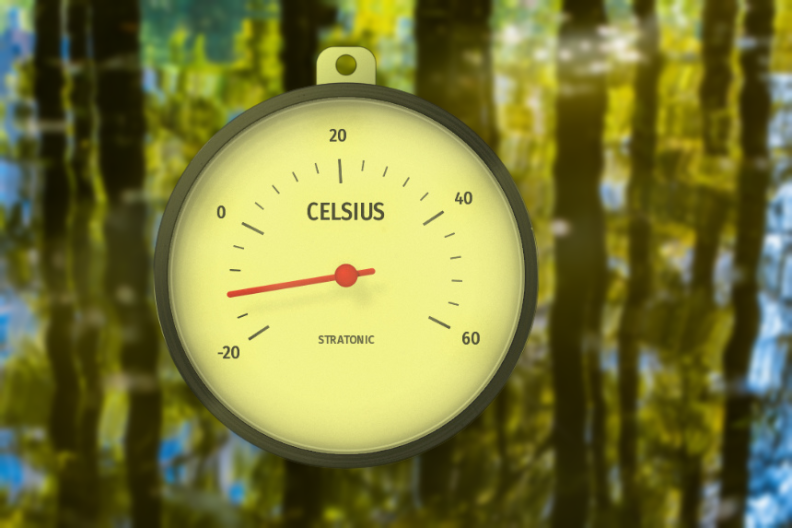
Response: -12 °C
